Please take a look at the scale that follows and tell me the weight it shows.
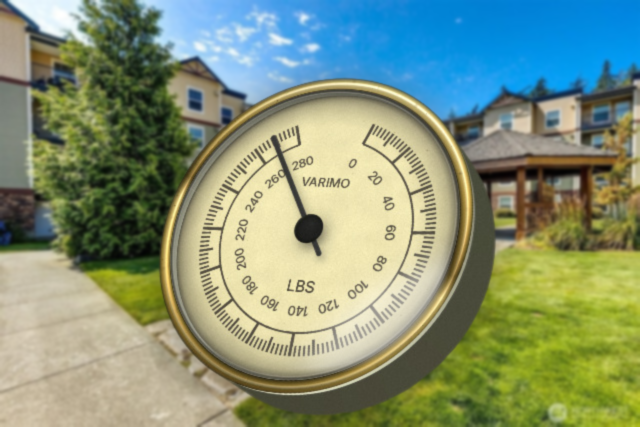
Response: 270 lb
